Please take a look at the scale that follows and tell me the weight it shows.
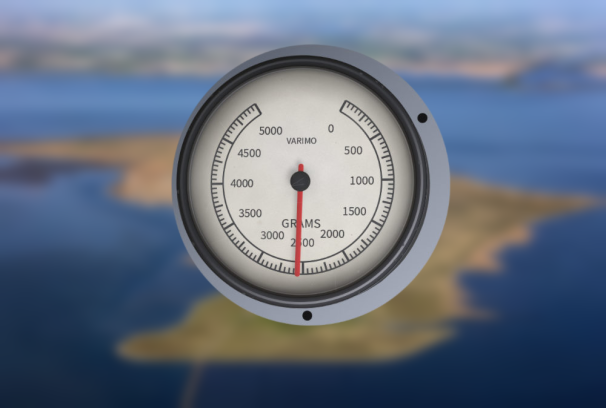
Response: 2550 g
